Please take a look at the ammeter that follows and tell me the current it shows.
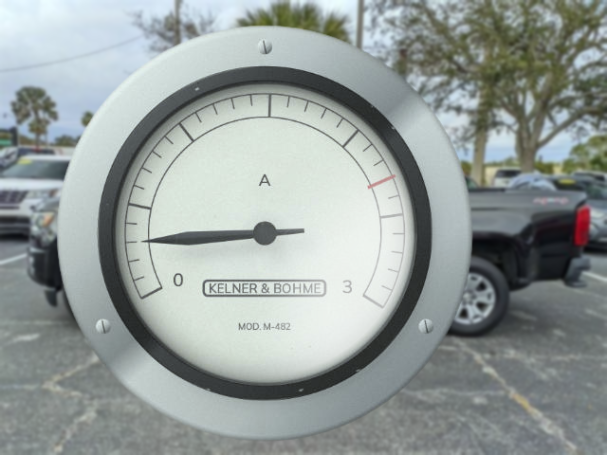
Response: 0.3 A
